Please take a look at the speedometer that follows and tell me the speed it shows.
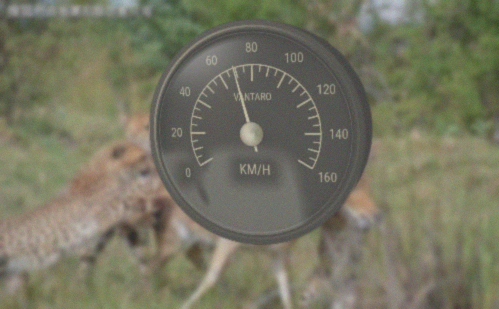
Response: 70 km/h
